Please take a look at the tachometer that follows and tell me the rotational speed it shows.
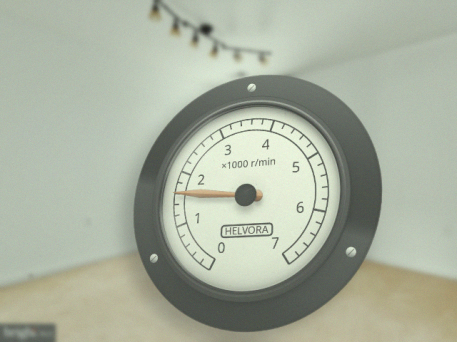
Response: 1600 rpm
